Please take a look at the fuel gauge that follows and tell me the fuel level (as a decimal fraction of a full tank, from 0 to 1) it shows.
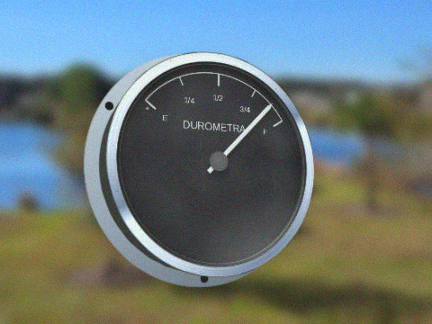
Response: 0.875
